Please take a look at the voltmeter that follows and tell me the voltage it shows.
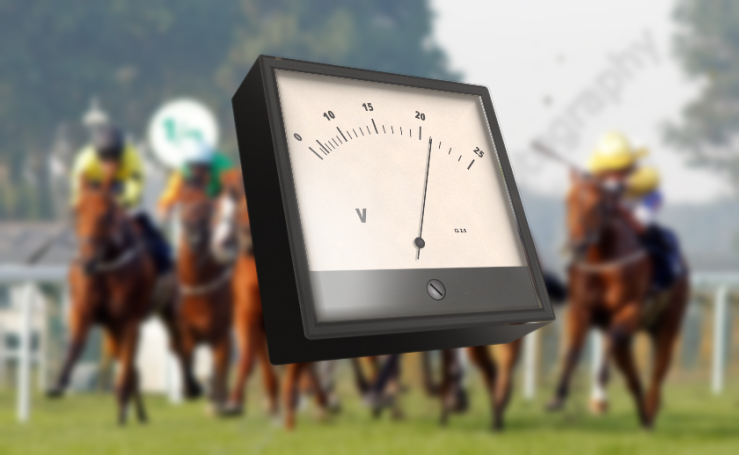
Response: 21 V
